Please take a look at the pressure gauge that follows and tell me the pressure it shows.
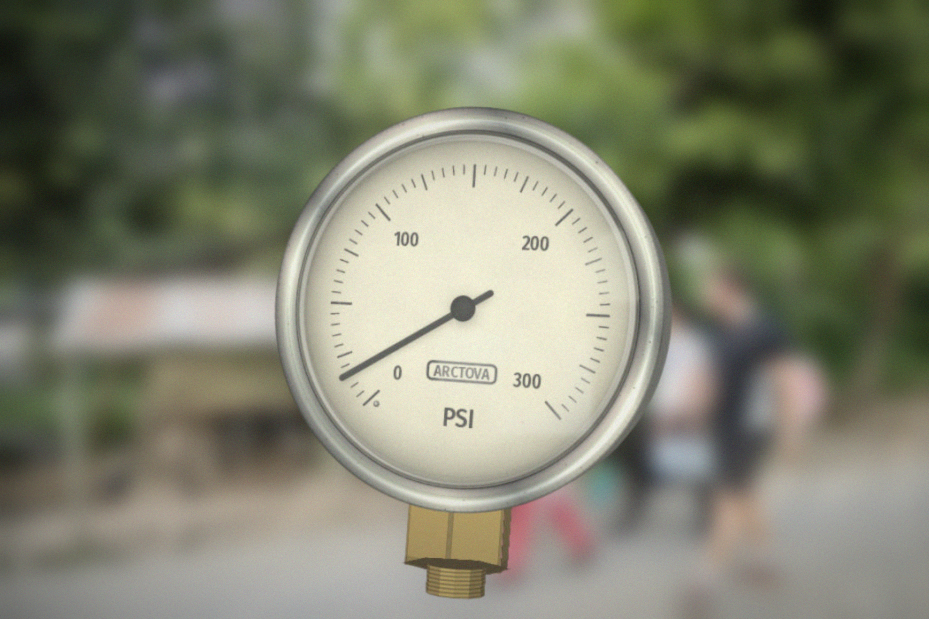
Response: 15 psi
